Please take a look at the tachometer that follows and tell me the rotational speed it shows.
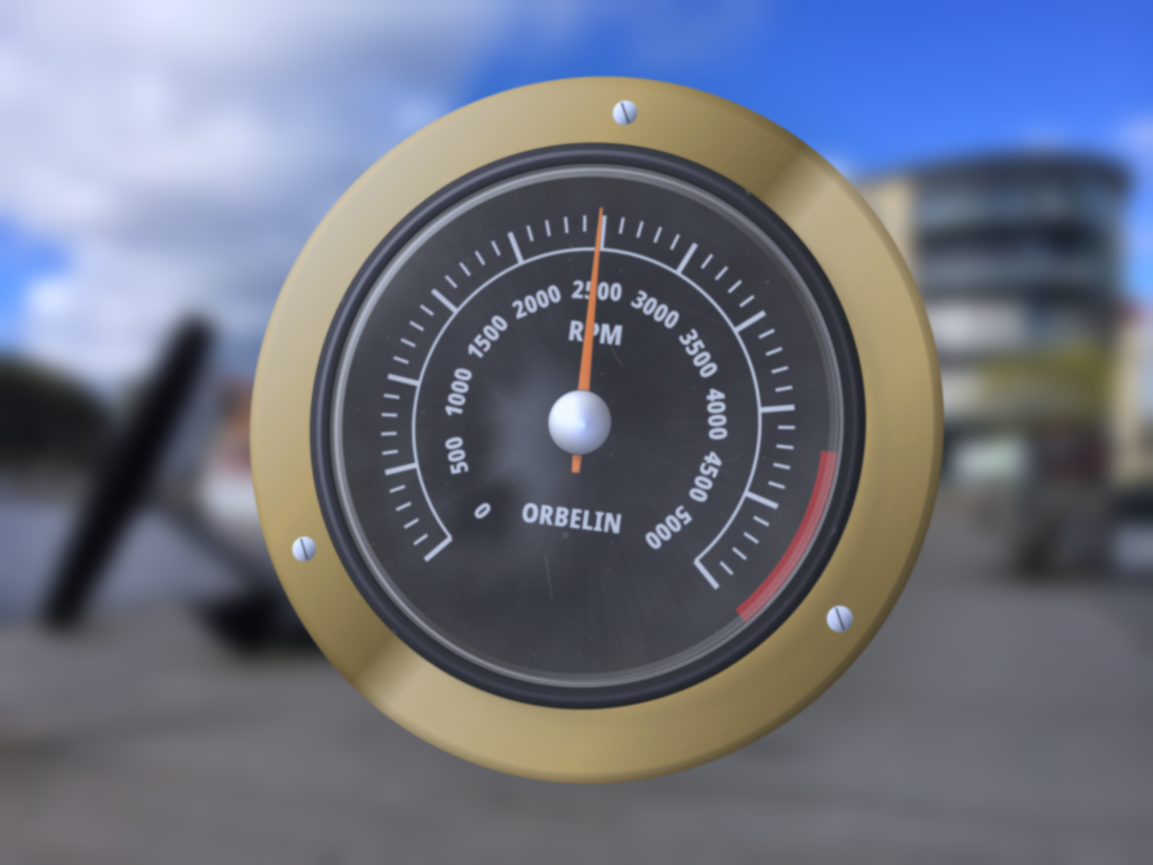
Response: 2500 rpm
